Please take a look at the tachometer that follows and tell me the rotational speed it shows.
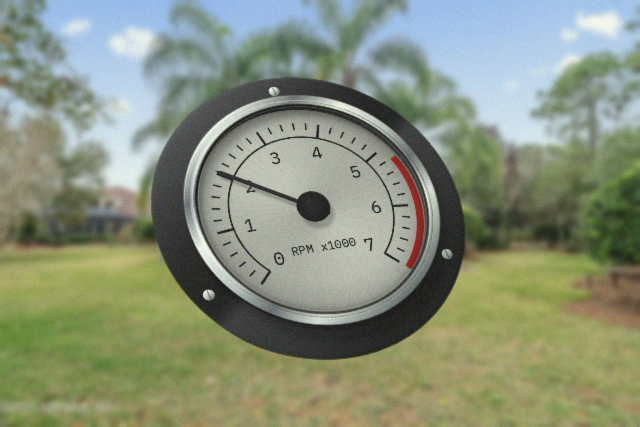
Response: 2000 rpm
